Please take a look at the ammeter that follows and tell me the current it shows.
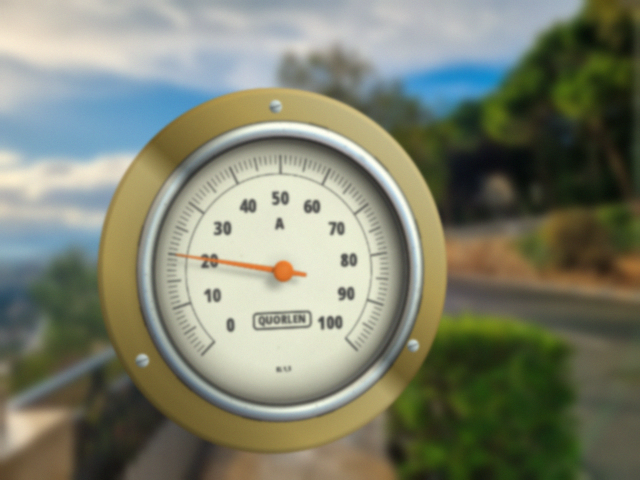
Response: 20 A
